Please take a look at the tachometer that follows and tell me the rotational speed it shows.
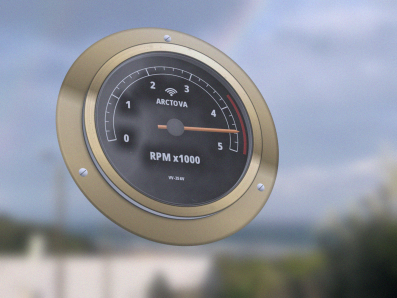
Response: 4600 rpm
